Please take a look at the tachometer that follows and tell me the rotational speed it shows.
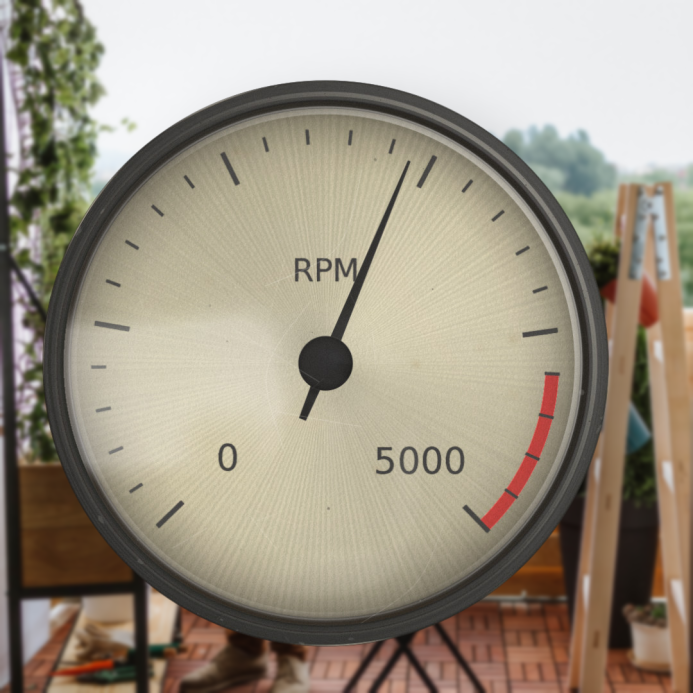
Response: 2900 rpm
